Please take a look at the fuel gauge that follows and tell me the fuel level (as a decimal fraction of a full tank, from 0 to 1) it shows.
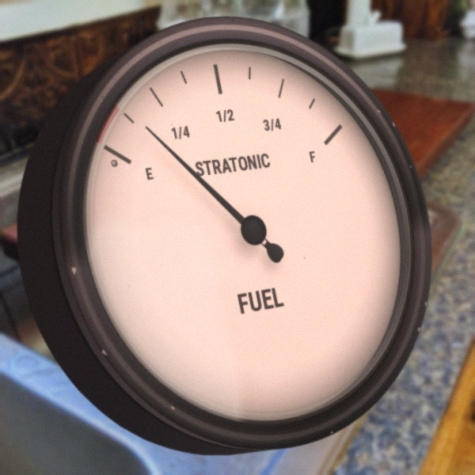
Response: 0.125
